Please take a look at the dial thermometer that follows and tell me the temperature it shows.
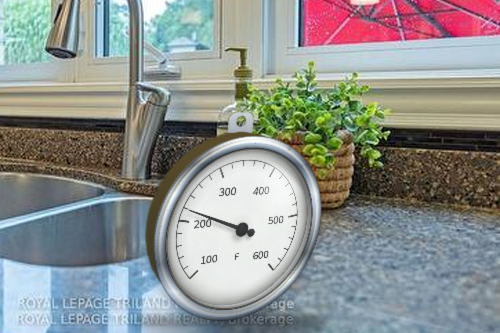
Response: 220 °F
